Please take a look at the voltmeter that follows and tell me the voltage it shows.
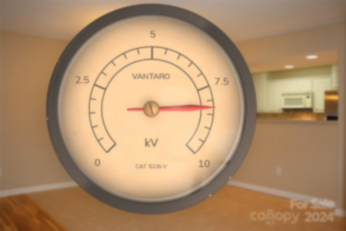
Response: 8.25 kV
